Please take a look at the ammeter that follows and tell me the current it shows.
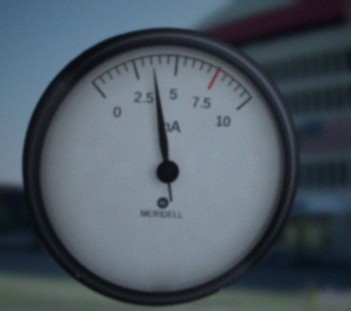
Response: 3.5 mA
